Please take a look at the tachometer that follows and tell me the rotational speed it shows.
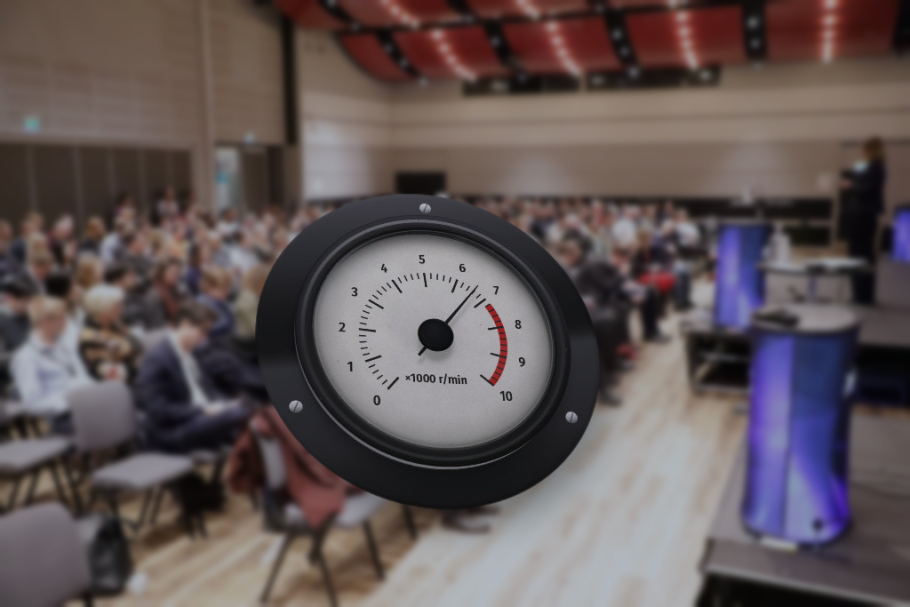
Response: 6600 rpm
